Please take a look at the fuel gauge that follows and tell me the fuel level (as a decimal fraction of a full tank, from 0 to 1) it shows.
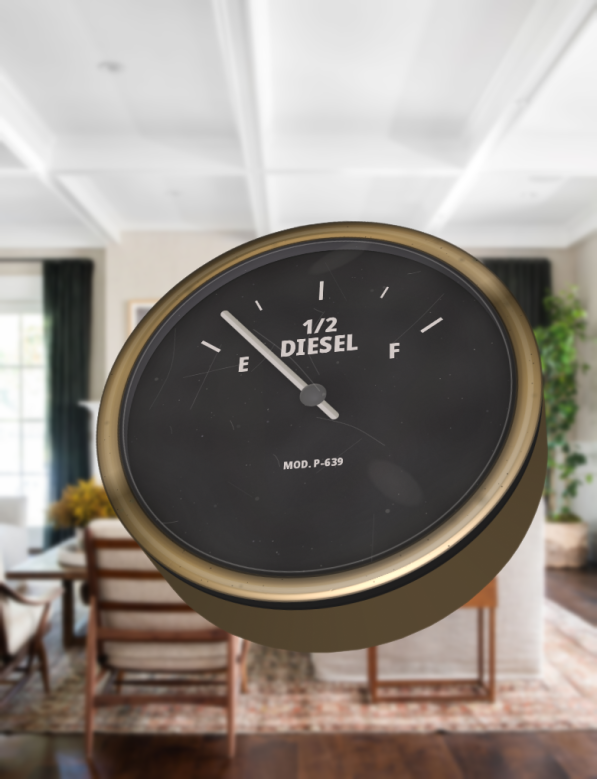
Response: 0.125
